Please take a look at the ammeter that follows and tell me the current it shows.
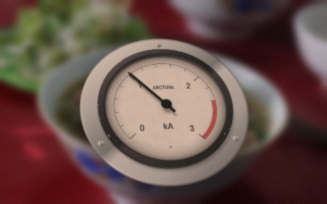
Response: 1 kA
